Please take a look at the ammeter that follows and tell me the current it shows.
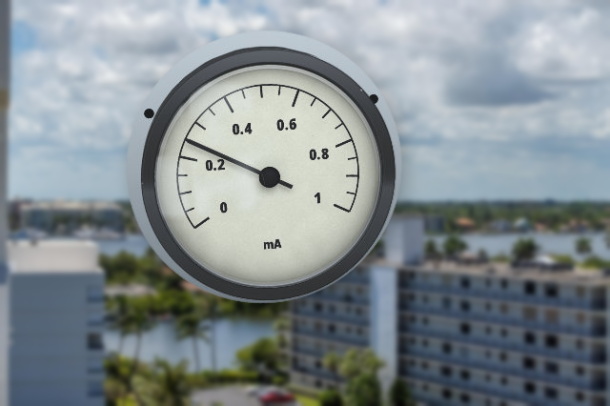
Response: 0.25 mA
